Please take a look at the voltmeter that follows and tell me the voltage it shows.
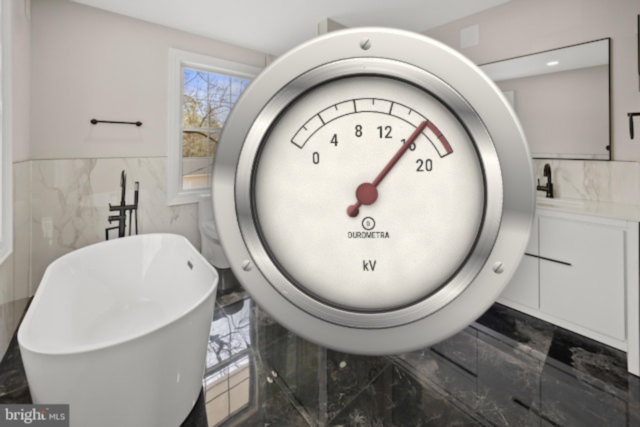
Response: 16 kV
